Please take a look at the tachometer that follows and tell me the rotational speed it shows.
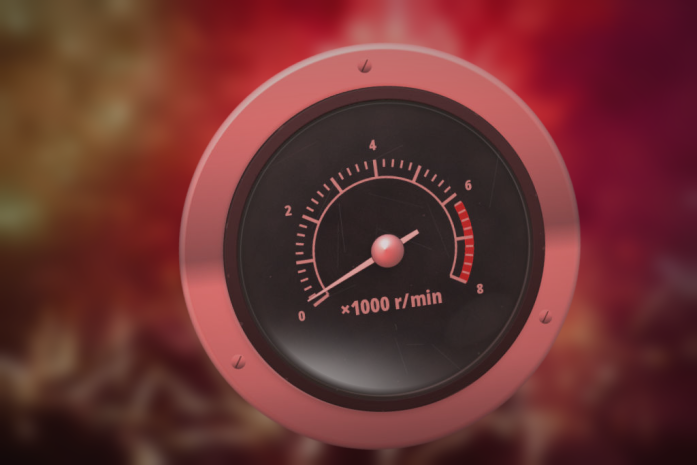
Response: 200 rpm
